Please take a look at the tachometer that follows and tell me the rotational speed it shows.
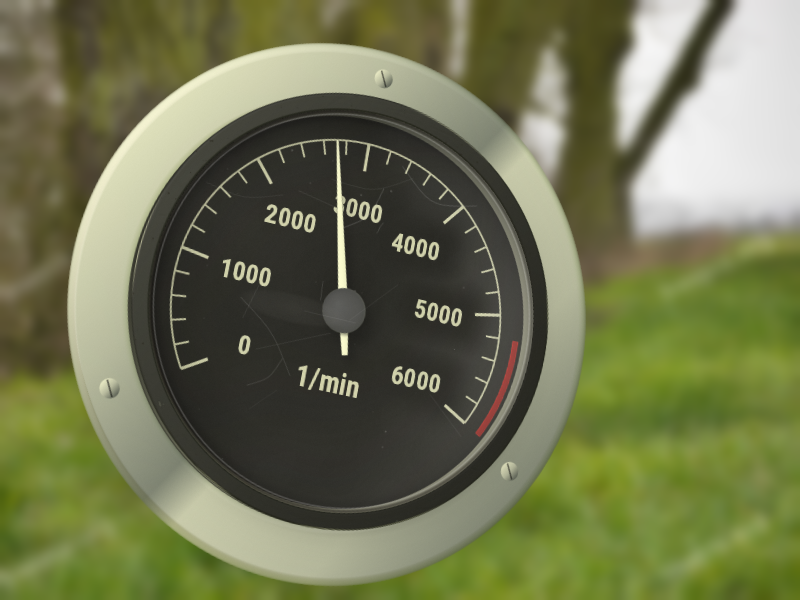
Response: 2700 rpm
